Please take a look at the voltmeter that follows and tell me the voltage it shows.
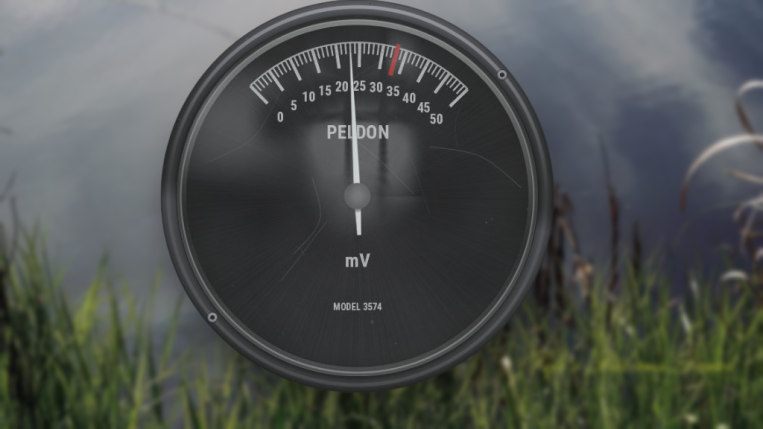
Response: 23 mV
